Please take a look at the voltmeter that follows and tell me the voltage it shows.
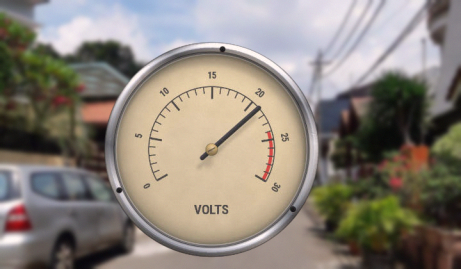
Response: 21 V
